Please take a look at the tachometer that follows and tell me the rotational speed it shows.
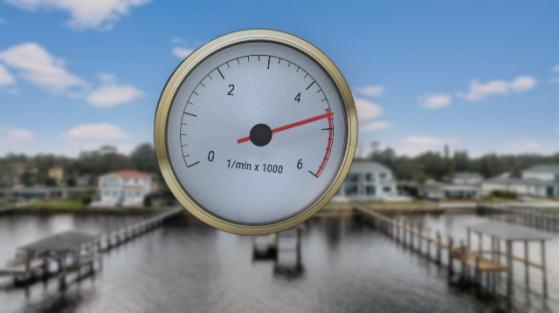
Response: 4700 rpm
